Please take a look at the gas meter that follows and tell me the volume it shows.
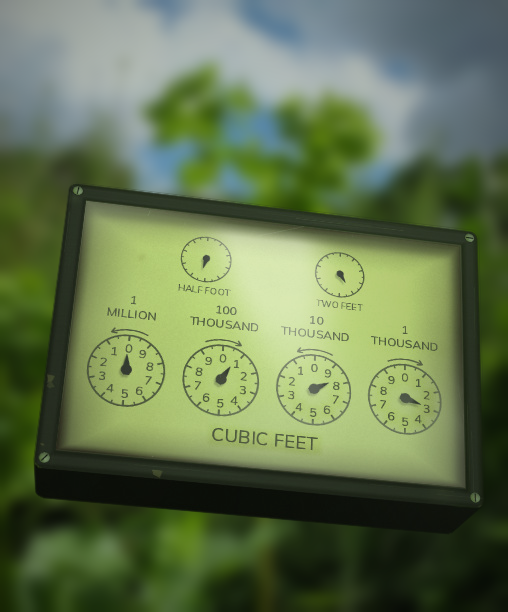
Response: 8300 ft³
